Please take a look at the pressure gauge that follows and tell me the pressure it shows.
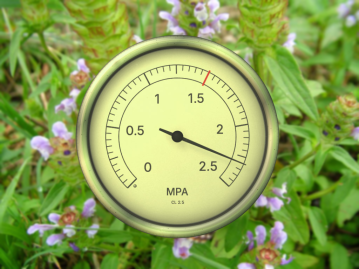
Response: 2.3 MPa
